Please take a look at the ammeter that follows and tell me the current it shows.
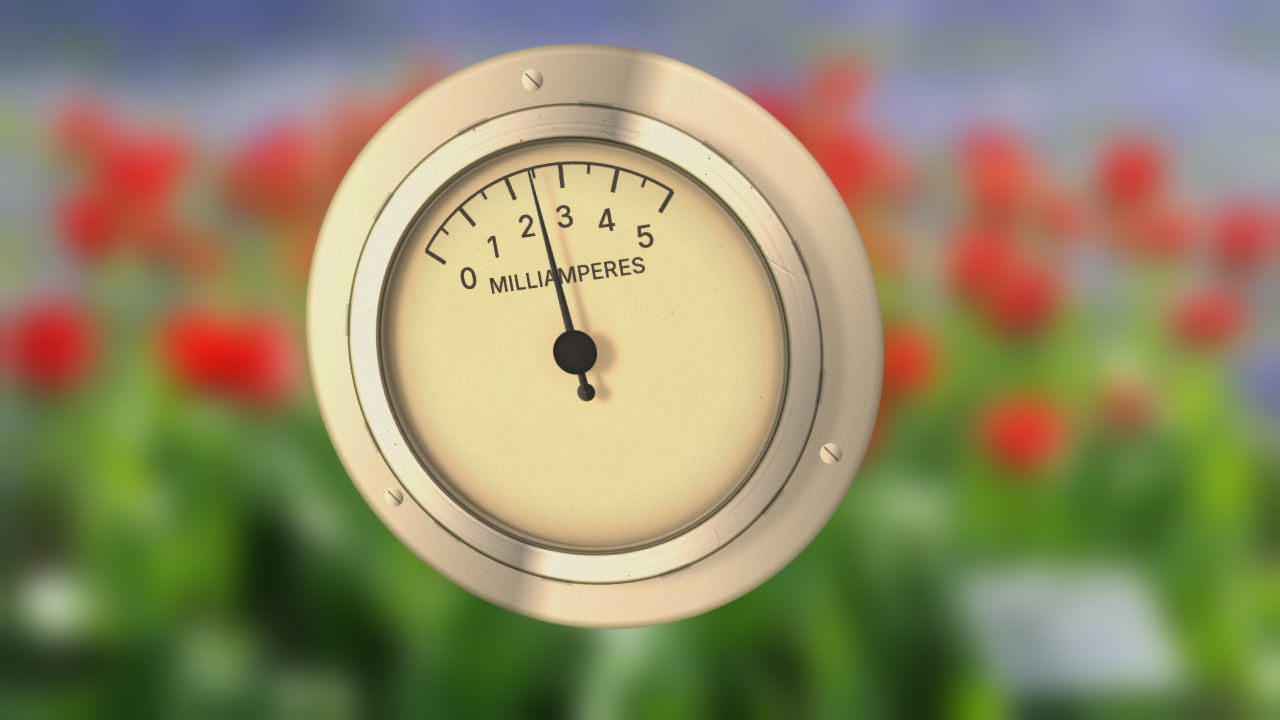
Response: 2.5 mA
